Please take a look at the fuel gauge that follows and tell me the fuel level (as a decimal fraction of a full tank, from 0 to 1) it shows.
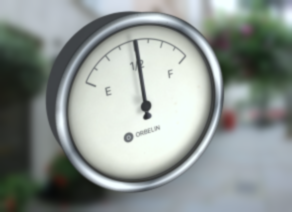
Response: 0.5
